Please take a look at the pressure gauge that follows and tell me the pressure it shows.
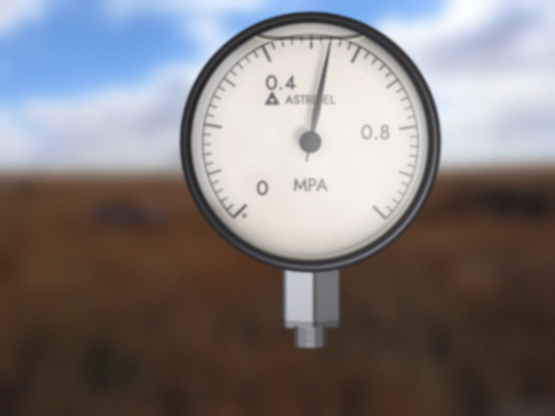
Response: 0.54 MPa
